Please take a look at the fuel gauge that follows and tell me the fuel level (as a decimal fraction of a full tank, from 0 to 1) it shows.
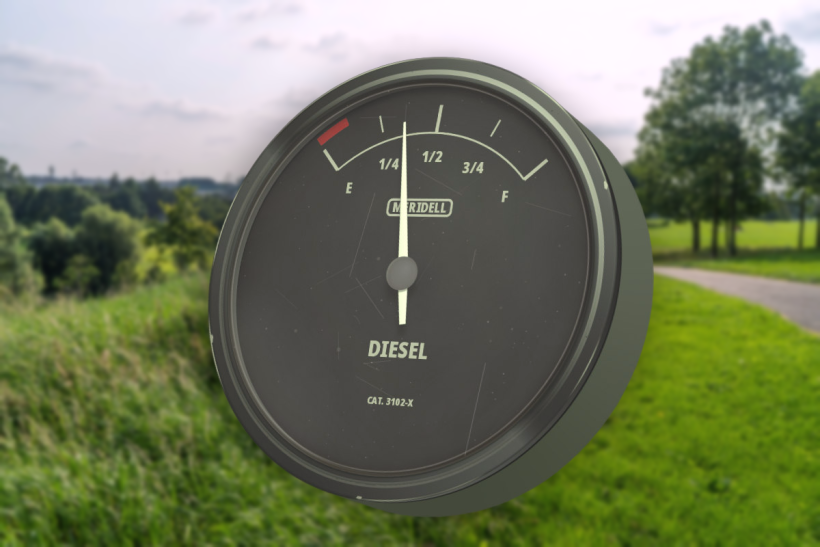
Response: 0.375
